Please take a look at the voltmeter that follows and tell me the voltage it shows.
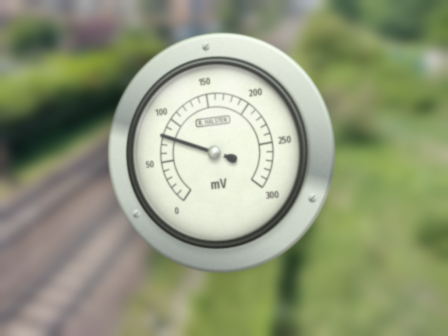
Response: 80 mV
